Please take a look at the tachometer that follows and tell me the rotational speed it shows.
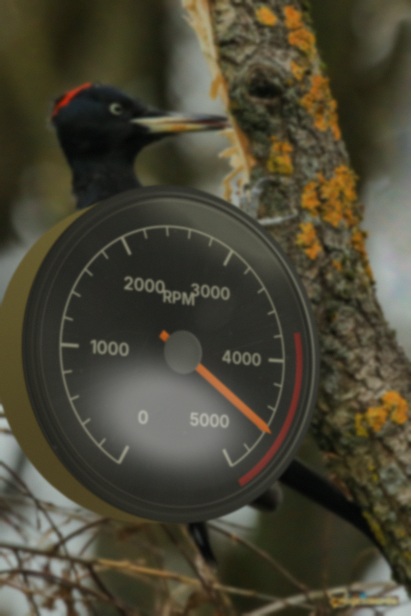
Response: 4600 rpm
